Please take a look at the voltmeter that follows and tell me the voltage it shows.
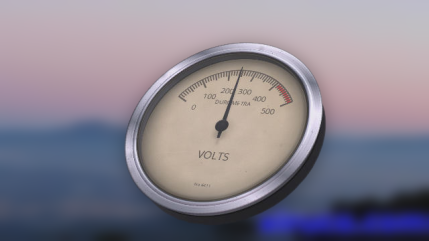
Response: 250 V
